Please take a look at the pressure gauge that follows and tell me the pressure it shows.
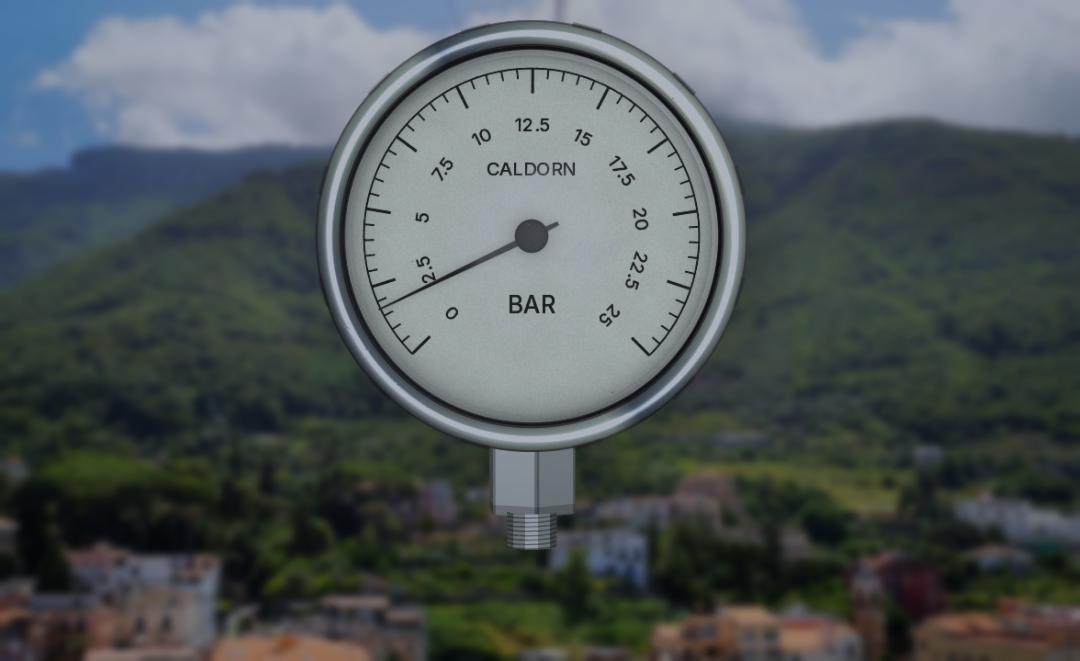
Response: 1.75 bar
